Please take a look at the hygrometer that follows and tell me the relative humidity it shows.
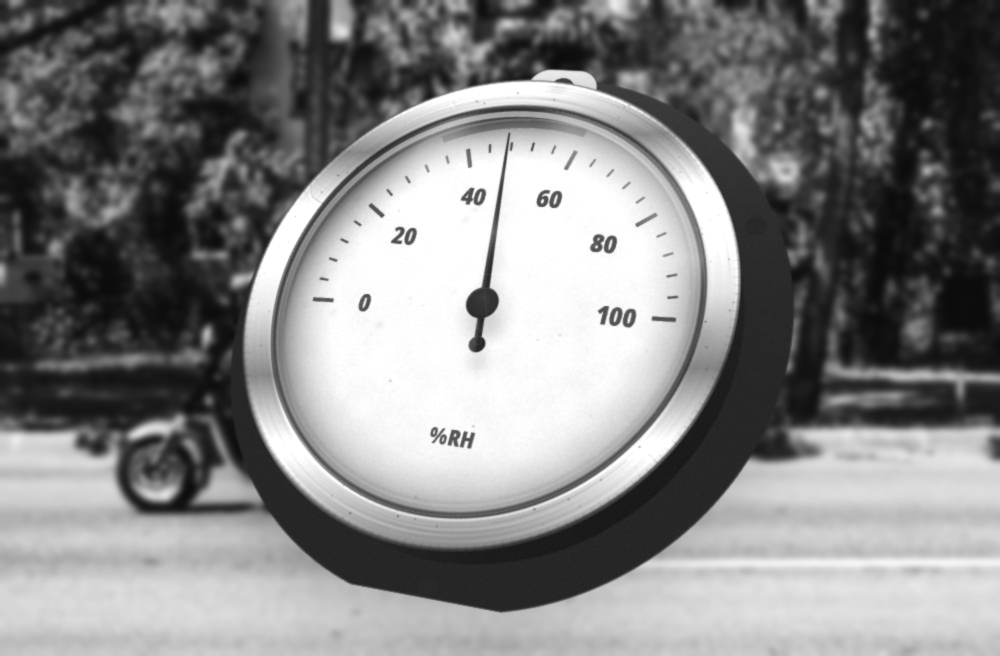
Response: 48 %
